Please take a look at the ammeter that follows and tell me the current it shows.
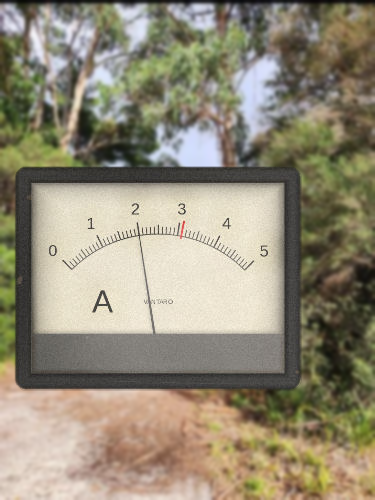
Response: 2 A
